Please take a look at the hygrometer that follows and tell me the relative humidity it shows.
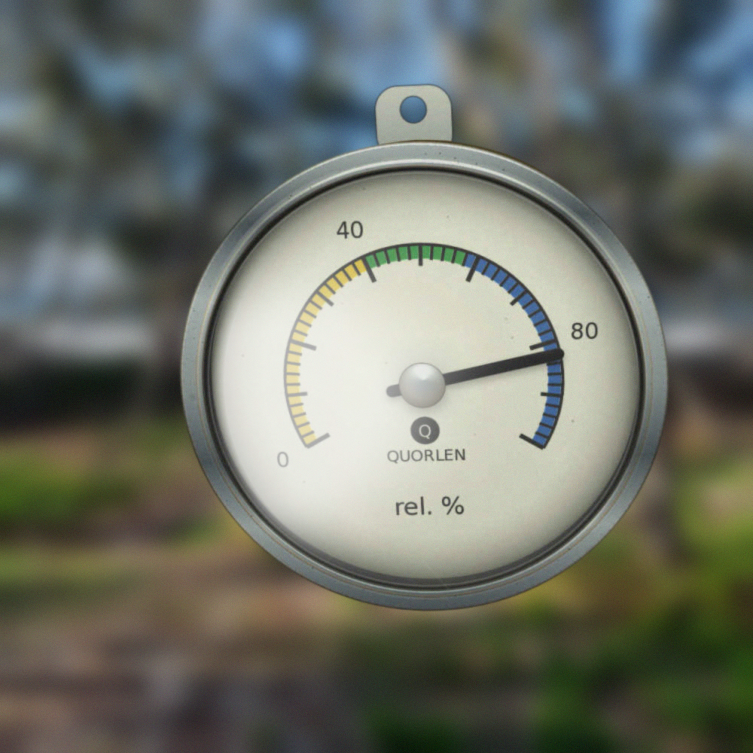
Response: 82 %
